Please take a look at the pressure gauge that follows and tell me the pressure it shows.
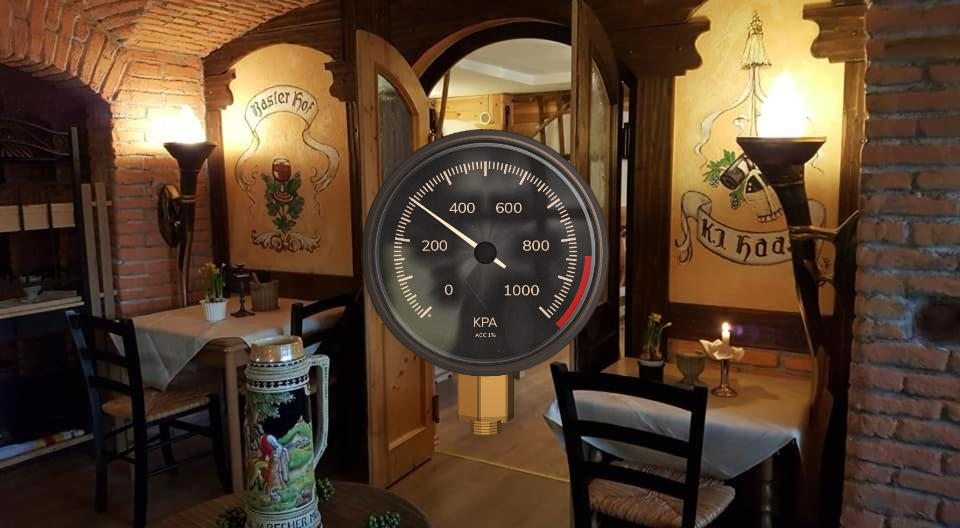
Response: 300 kPa
